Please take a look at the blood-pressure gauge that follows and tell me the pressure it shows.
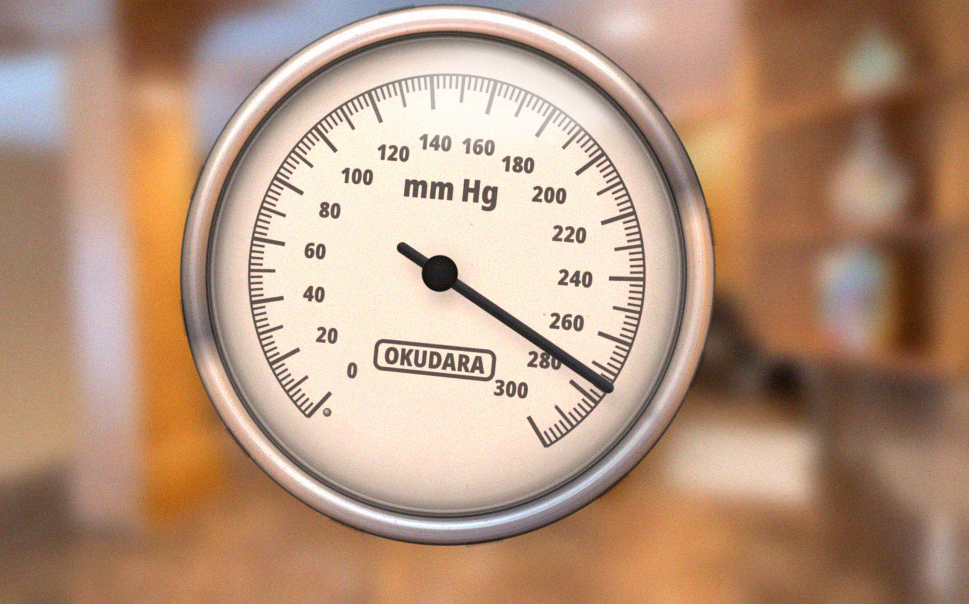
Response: 274 mmHg
